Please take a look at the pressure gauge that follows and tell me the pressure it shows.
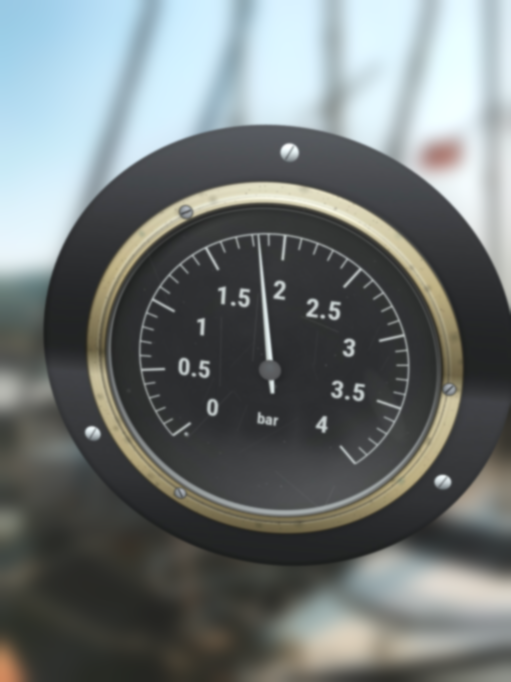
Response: 1.85 bar
